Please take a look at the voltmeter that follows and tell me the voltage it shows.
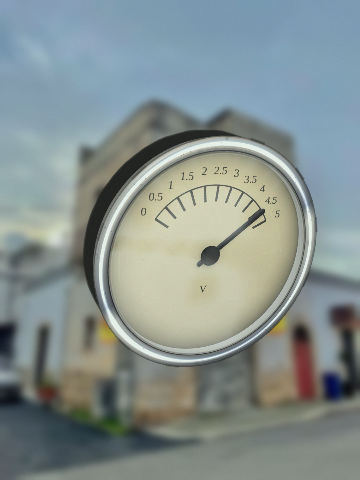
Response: 4.5 V
